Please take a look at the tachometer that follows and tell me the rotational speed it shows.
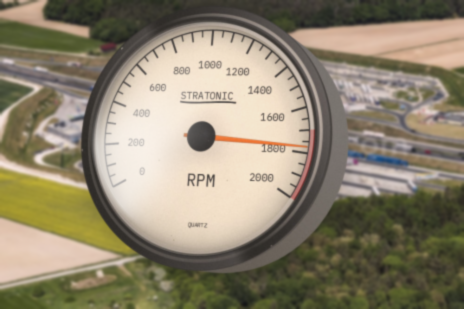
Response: 1775 rpm
